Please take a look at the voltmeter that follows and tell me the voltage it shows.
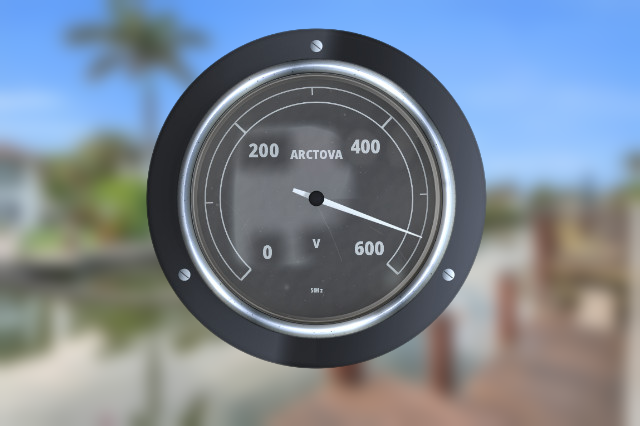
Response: 550 V
